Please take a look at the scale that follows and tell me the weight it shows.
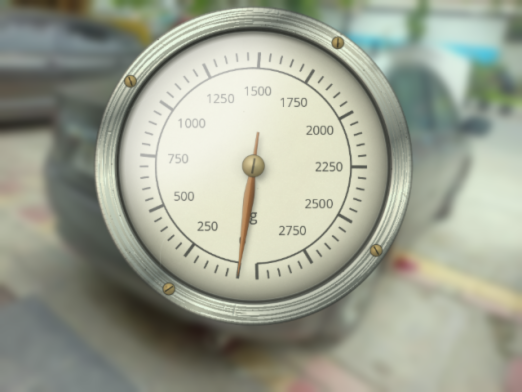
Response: 0 g
